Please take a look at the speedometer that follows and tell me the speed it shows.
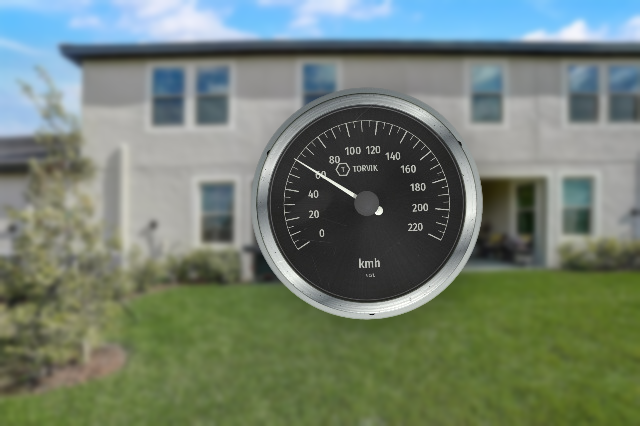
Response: 60 km/h
